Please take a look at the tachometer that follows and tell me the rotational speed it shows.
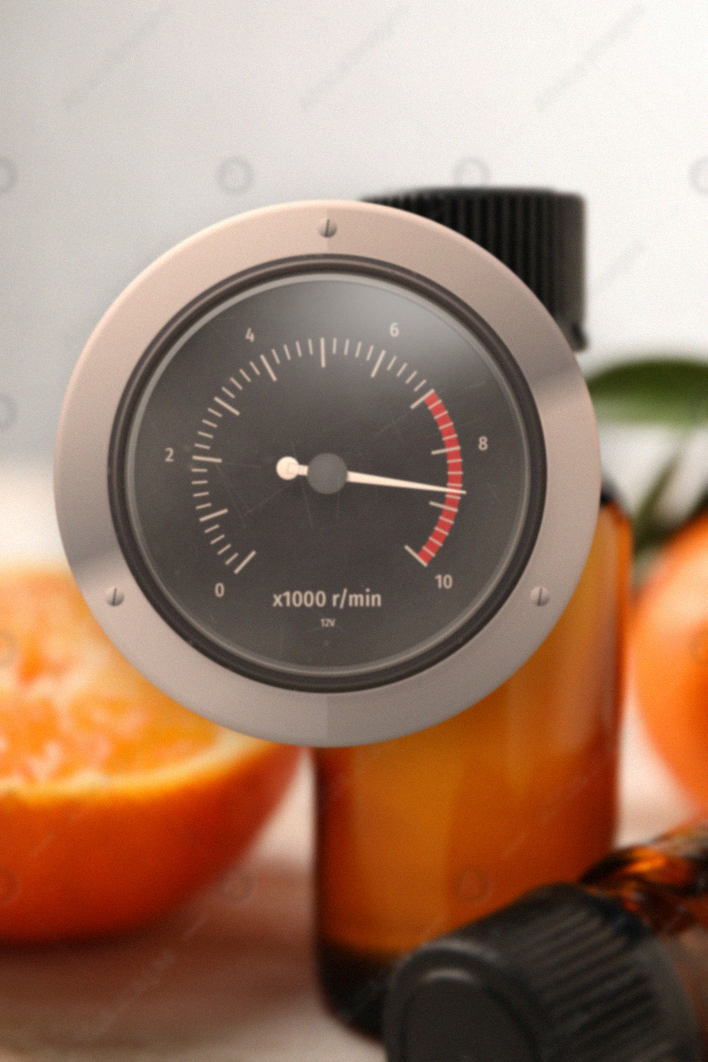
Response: 8700 rpm
